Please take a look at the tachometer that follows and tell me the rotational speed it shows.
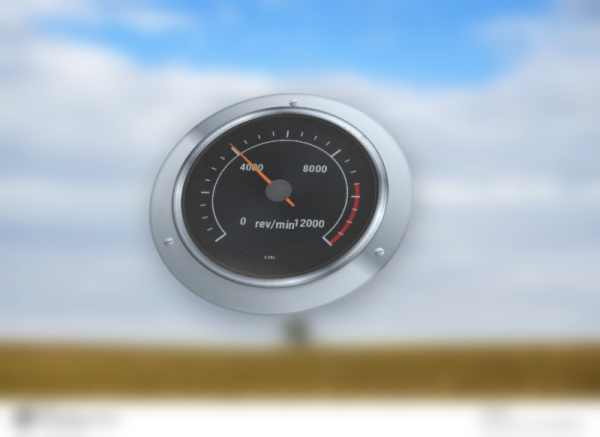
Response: 4000 rpm
